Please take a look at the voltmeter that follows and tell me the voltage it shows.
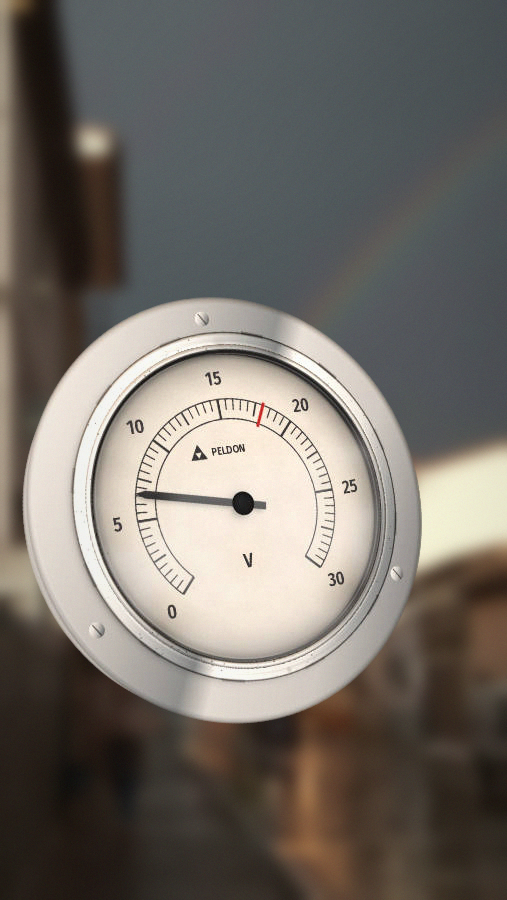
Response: 6.5 V
